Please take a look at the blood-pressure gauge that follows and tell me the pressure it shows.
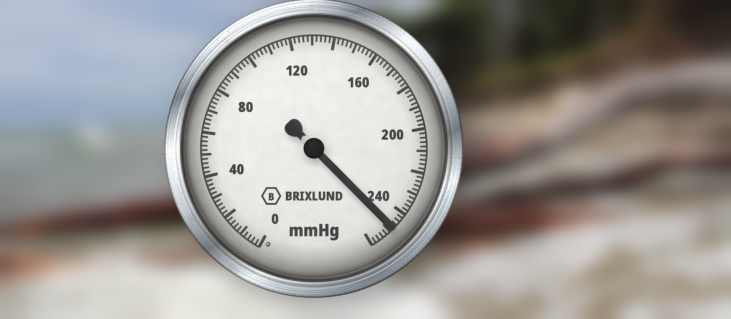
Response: 248 mmHg
